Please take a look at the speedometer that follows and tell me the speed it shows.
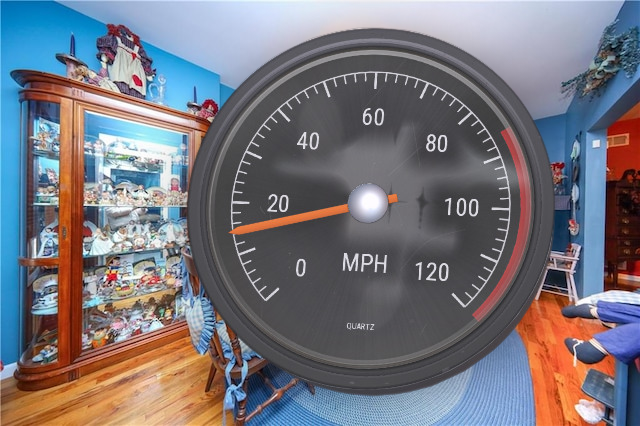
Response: 14 mph
